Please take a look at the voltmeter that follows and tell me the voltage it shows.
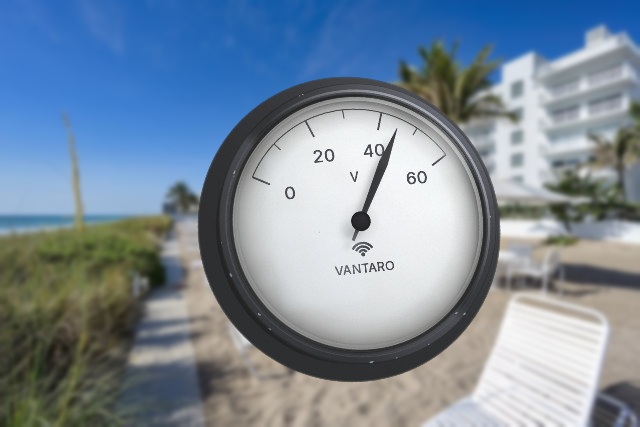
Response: 45 V
